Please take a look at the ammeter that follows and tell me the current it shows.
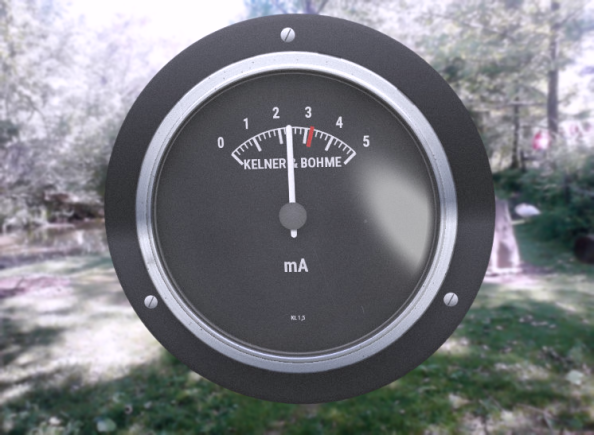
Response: 2.4 mA
